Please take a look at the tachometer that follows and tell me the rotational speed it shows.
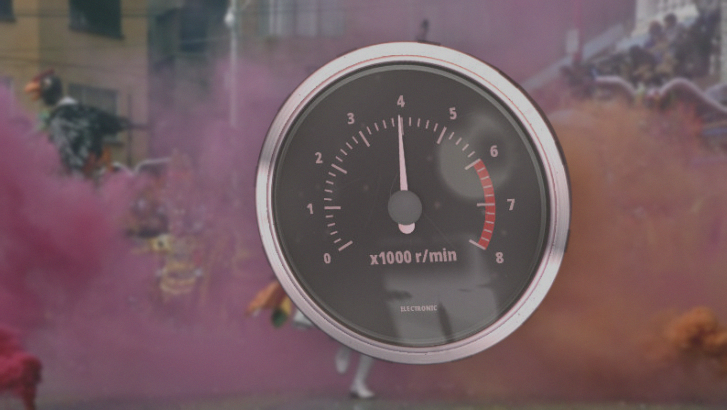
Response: 4000 rpm
